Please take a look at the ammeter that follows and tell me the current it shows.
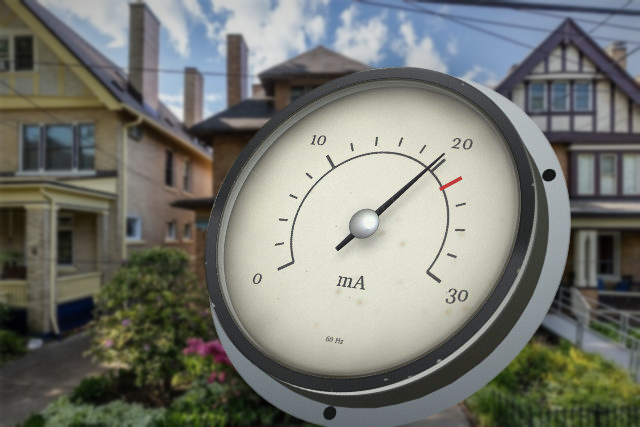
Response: 20 mA
